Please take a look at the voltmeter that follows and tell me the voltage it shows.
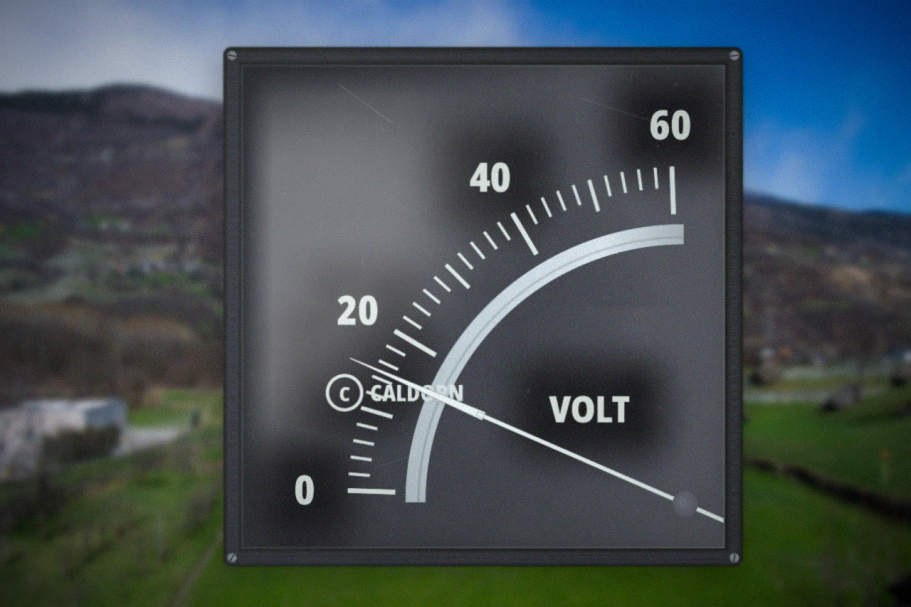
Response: 15 V
